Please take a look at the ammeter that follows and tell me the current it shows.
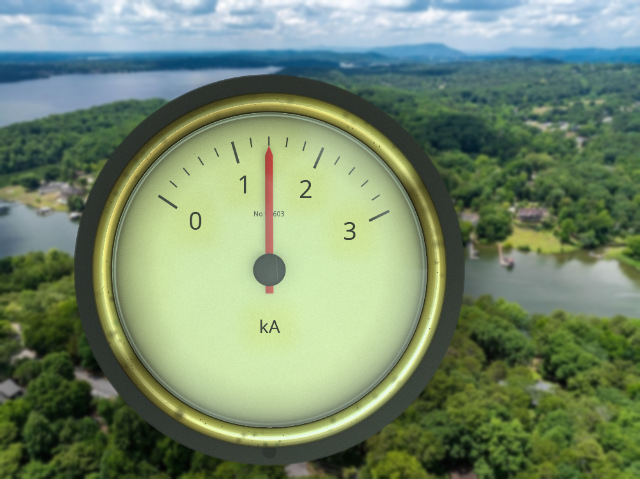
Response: 1.4 kA
